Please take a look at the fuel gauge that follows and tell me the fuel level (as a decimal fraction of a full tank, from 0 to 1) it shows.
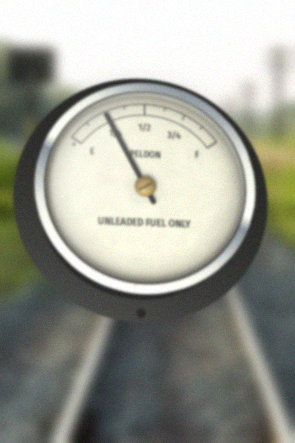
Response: 0.25
